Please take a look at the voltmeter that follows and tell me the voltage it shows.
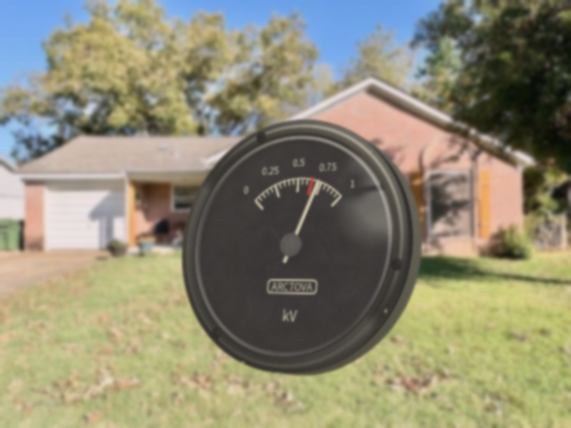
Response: 0.75 kV
